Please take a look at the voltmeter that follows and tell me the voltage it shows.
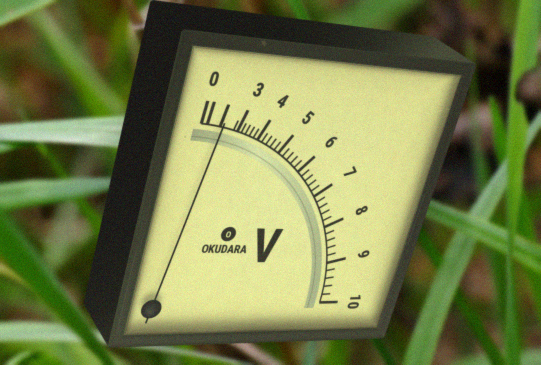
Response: 2 V
